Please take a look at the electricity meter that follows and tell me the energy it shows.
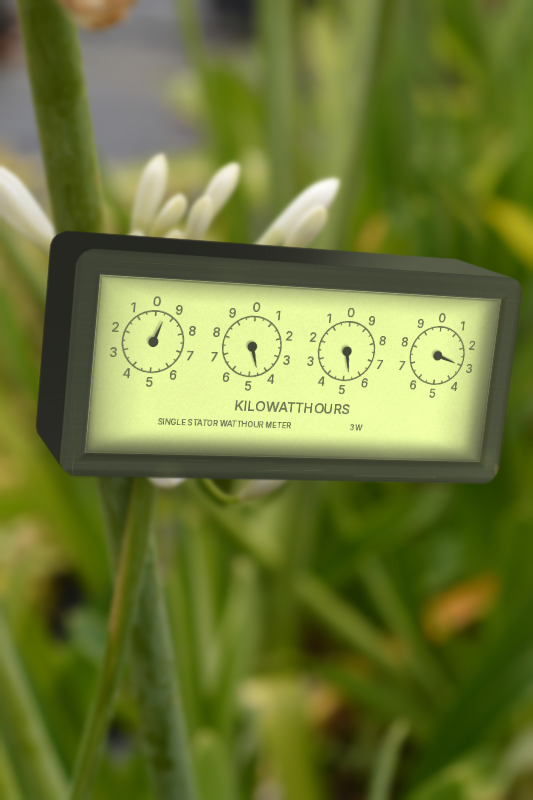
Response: 9453 kWh
